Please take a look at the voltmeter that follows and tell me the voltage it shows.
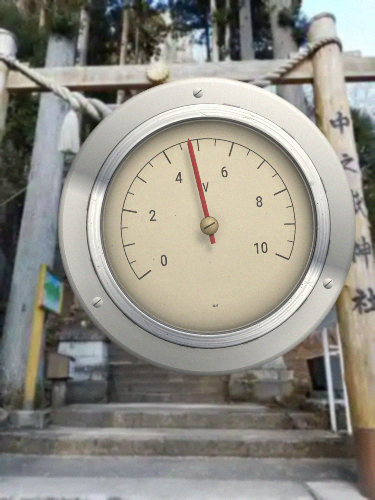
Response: 4.75 V
